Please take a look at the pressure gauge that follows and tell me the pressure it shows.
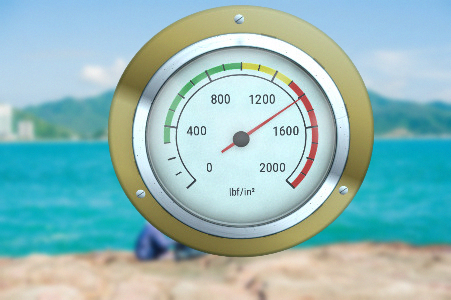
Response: 1400 psi
